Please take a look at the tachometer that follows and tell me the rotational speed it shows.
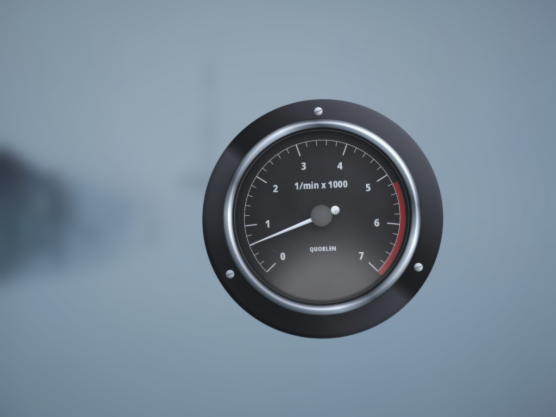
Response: 600 rpm
